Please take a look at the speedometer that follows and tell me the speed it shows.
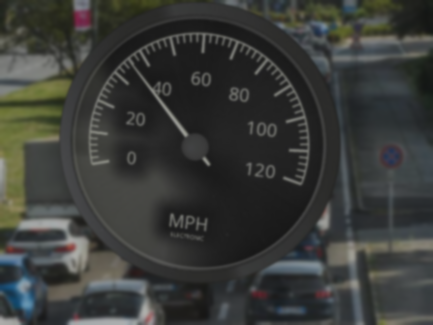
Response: 36 mph
